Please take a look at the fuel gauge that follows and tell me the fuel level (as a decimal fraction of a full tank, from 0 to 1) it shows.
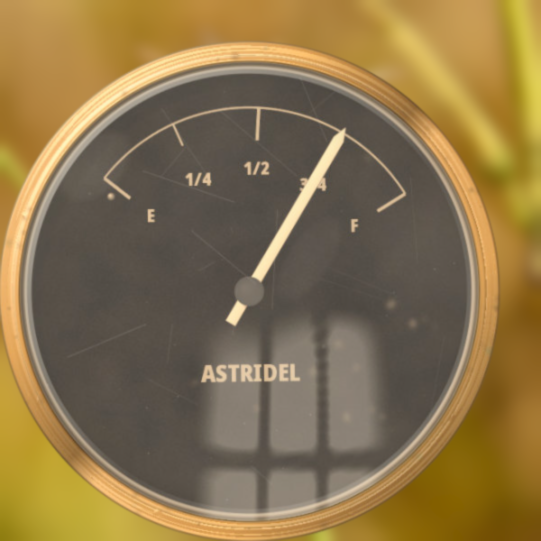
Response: 0.75
